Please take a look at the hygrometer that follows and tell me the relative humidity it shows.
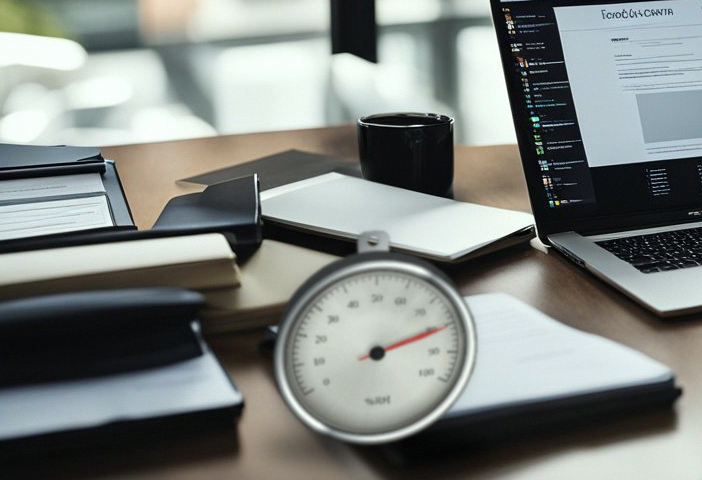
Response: 80 %
